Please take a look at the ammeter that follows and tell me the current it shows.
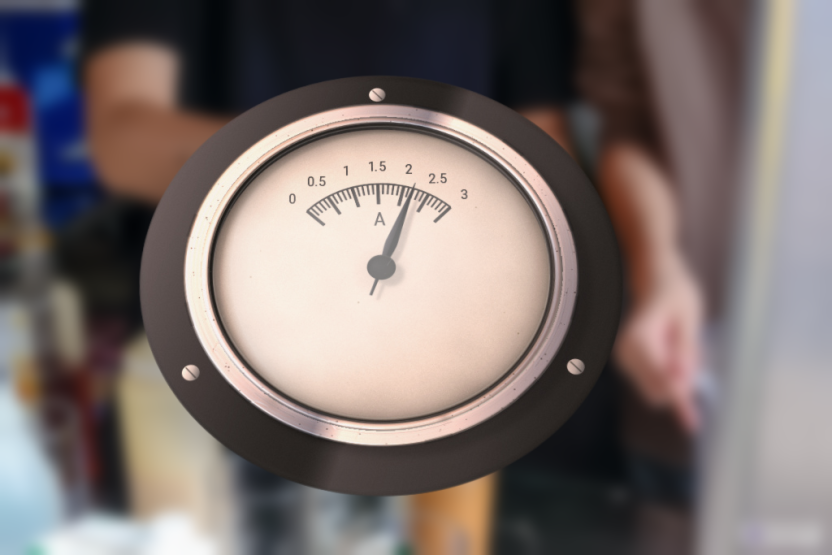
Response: 2.2 A
